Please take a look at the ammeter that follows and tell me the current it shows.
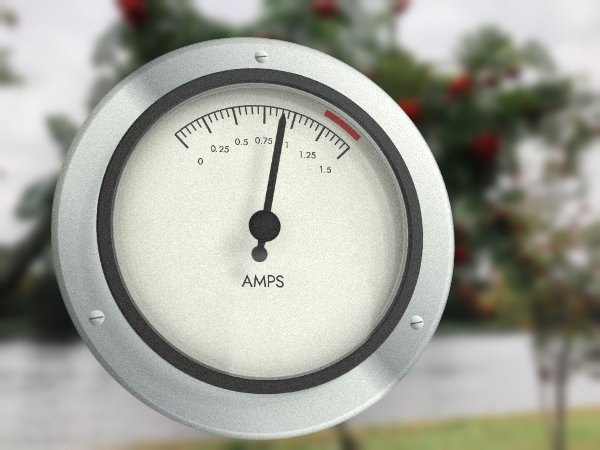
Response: 0.9 A
